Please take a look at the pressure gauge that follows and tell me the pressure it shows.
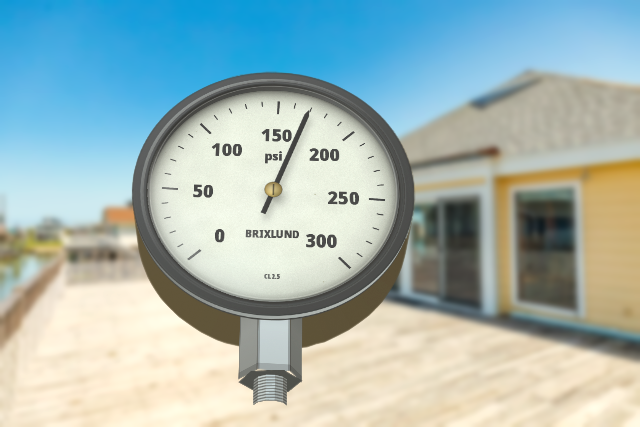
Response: 170 psi
